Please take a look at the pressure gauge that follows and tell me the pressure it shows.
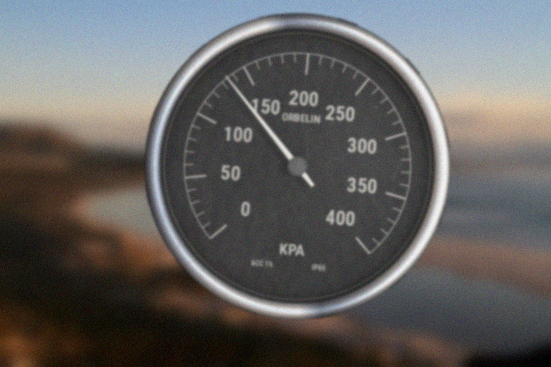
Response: 135 kPa
